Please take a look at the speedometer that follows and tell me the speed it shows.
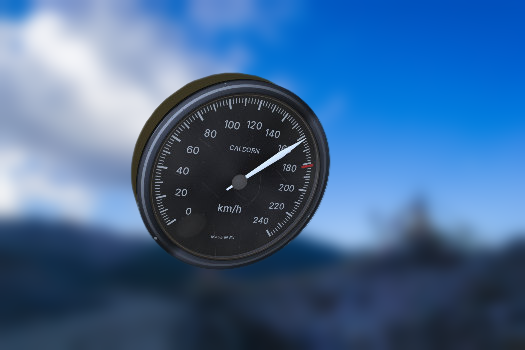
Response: 160 km/h
